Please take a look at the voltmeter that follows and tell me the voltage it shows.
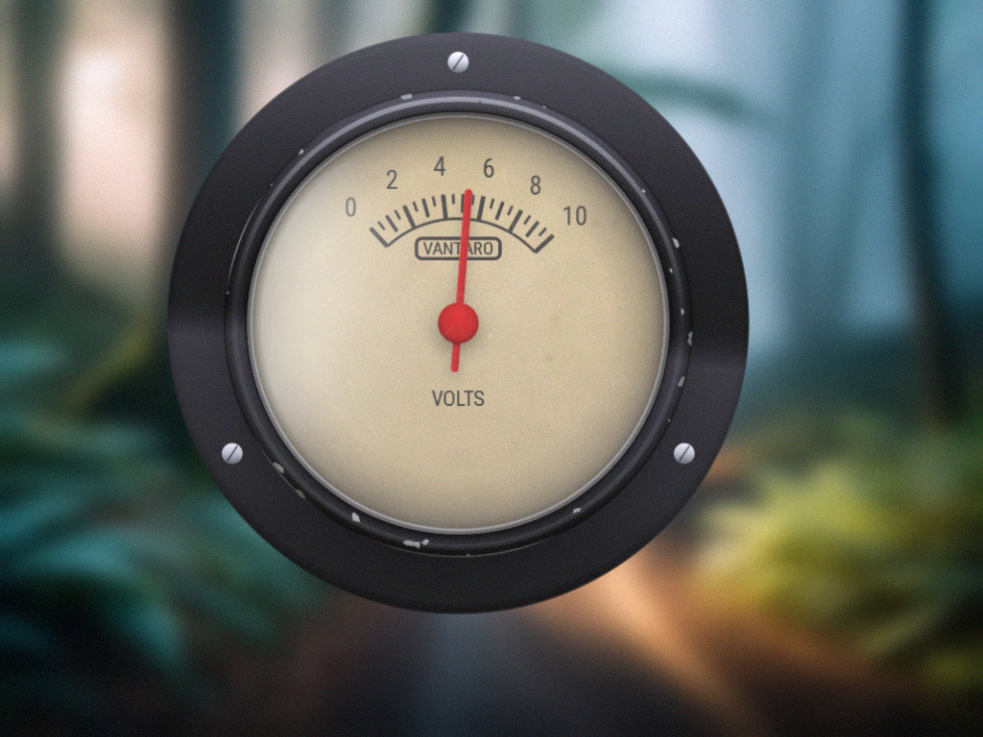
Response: 5.25 V
